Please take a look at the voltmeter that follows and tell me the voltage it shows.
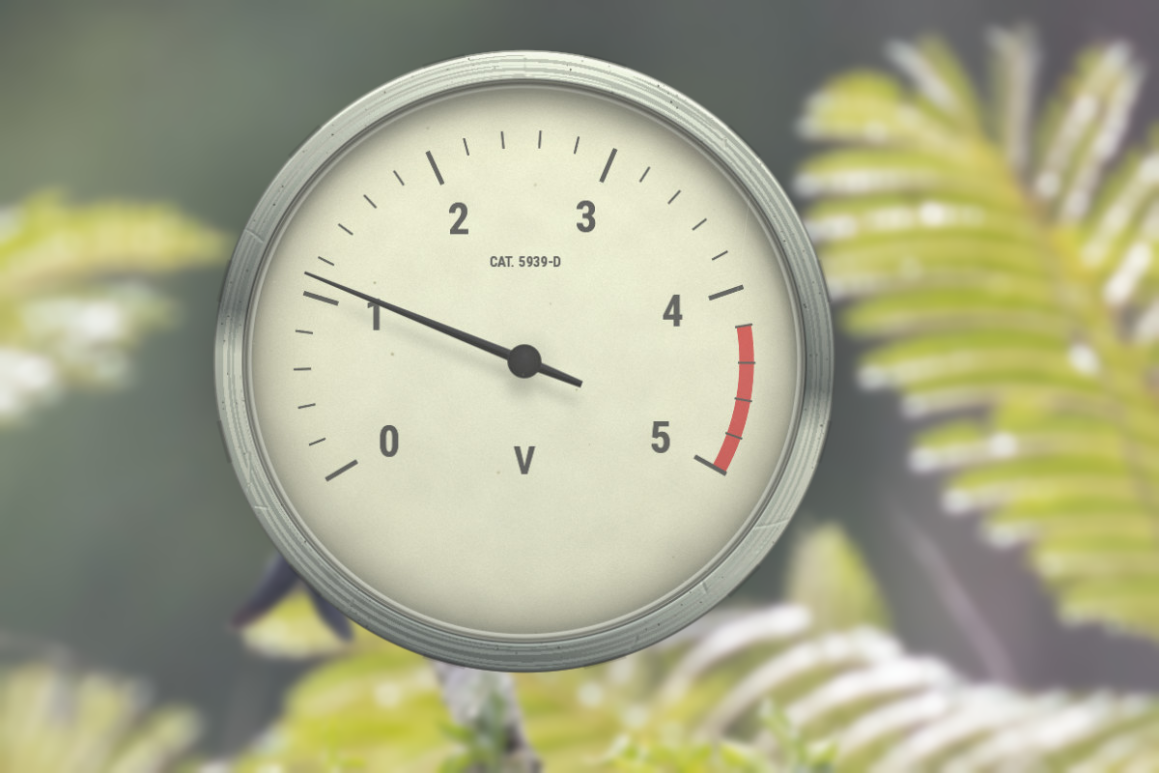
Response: 1.1 V
